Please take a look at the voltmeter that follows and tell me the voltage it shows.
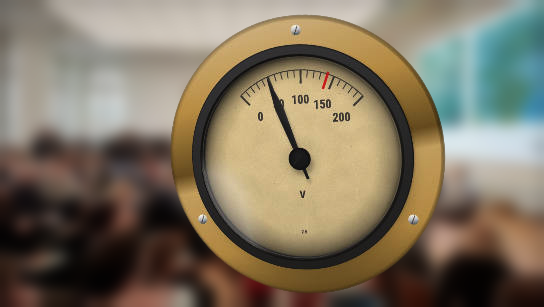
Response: 50 V
